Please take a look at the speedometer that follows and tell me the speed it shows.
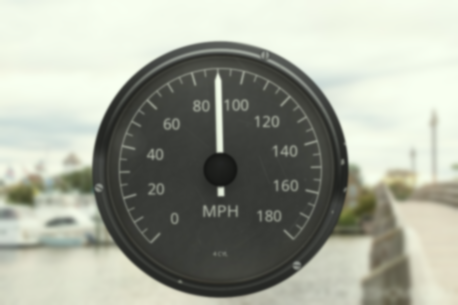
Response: 90 mph
